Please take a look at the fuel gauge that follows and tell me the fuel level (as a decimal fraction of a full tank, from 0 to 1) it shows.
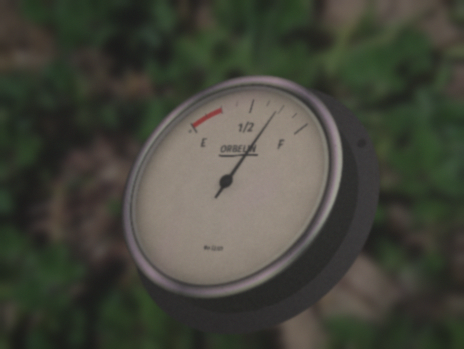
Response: 0.75
